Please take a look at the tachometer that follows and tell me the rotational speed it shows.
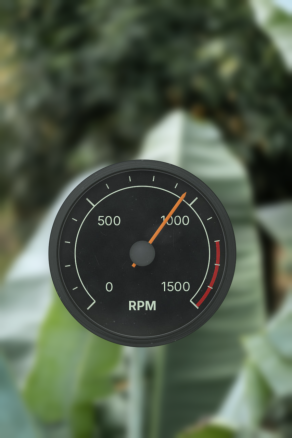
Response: 950 rpm
